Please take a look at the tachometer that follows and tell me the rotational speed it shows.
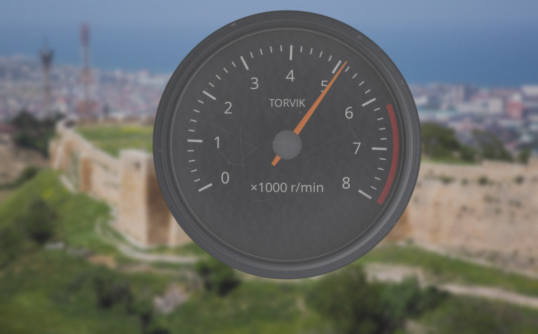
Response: 5100 rpm
